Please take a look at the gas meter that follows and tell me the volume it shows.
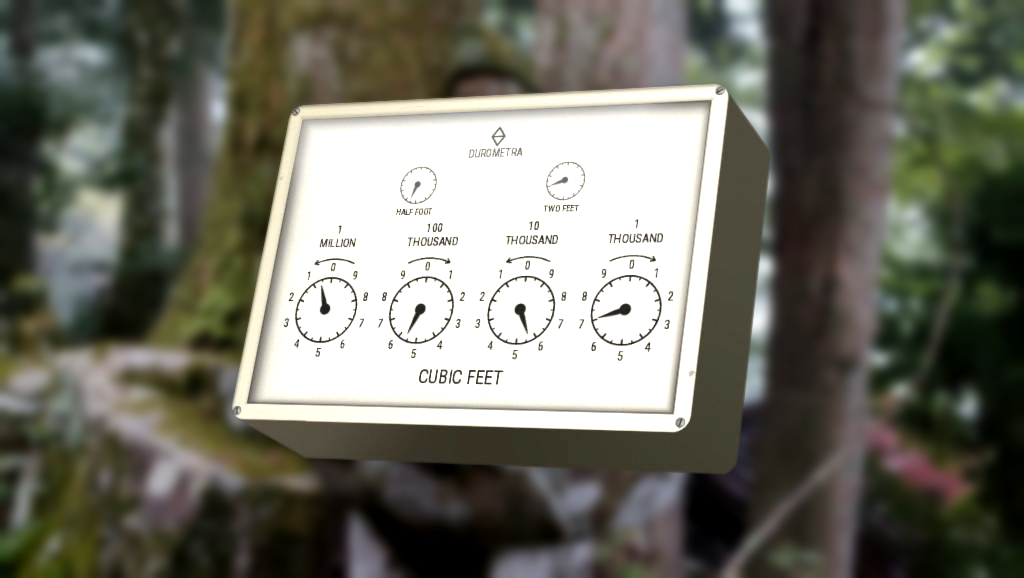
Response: 55700 ft³
